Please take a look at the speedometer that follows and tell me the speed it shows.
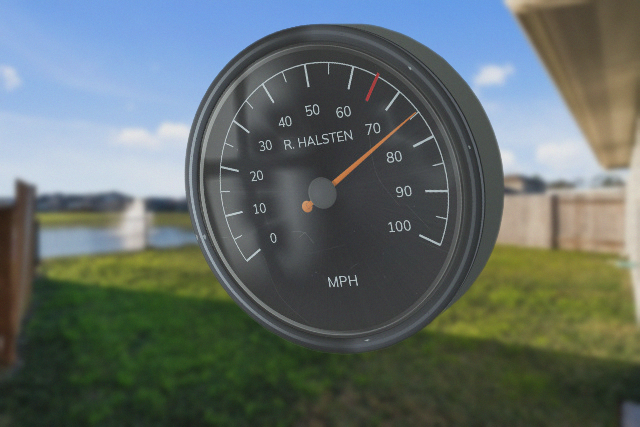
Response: 75 mph
